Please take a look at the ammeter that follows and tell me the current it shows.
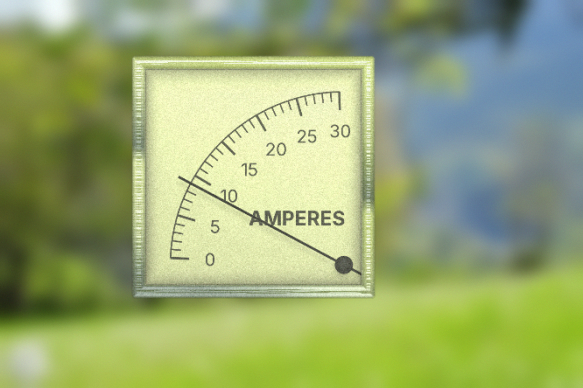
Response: 9 A
